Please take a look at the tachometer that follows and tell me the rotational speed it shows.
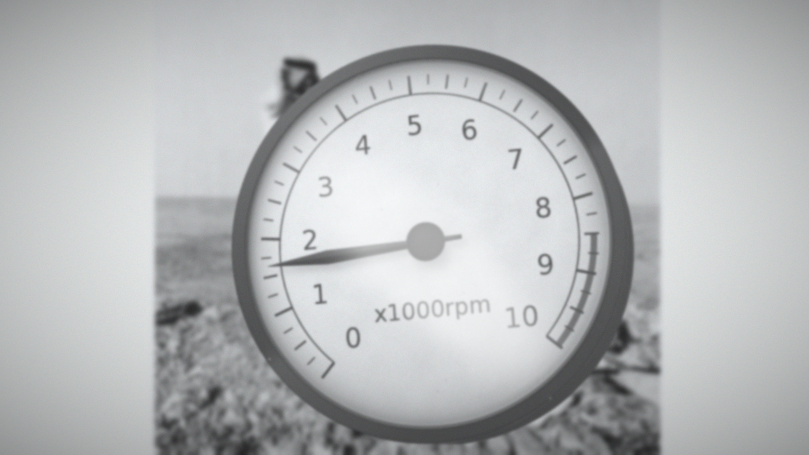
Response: 1625 rpm
